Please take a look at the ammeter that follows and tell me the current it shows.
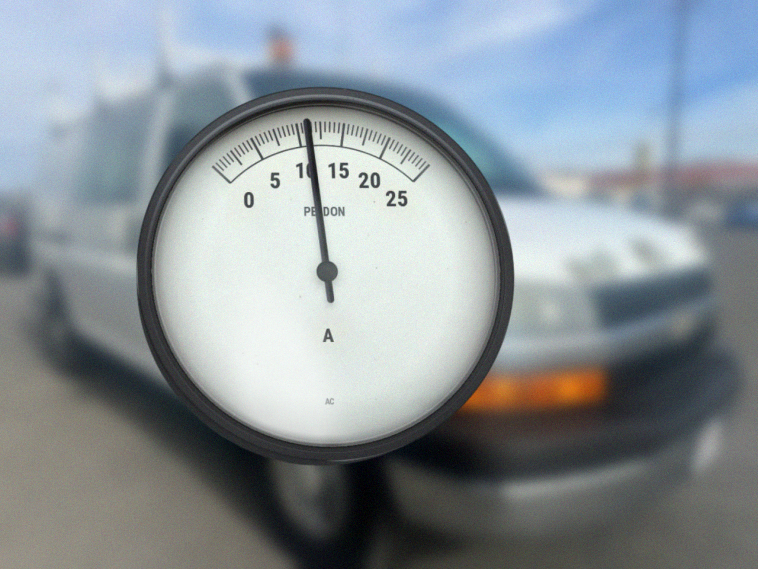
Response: 11 A
